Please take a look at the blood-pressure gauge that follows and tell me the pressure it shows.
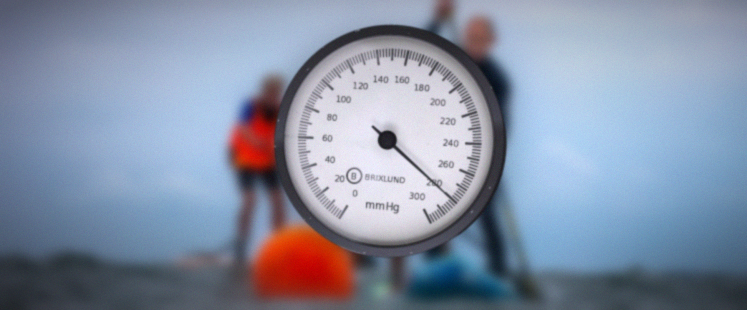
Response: 280 mmHg
